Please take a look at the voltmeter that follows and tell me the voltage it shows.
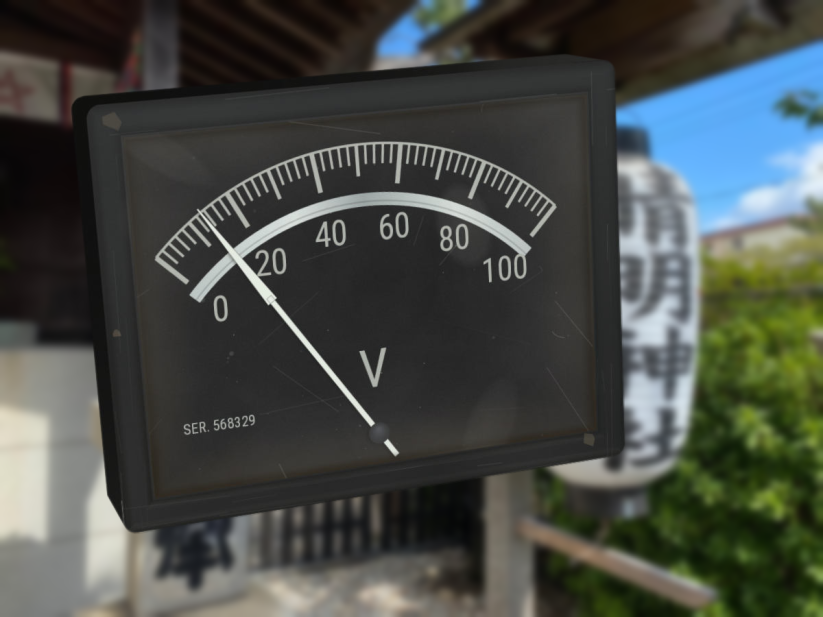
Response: 13 V
